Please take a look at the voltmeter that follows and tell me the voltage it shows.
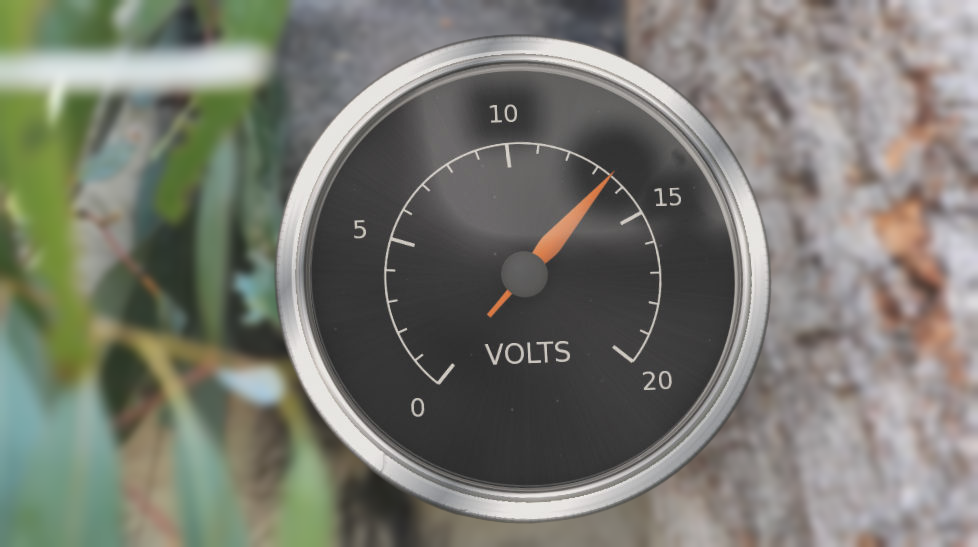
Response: 13.5 V
